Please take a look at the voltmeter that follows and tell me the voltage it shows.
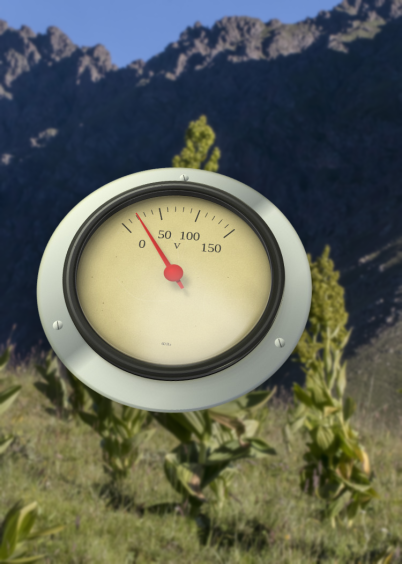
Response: 20 V
